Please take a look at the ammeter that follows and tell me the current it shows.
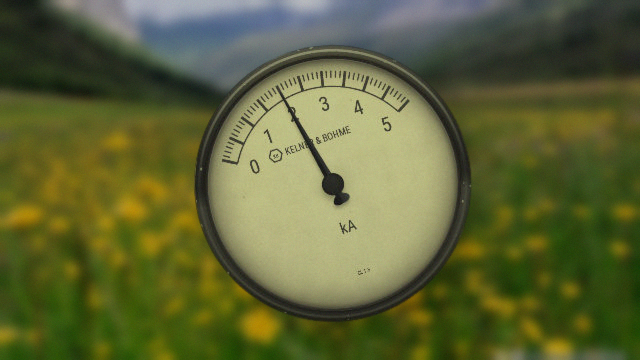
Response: 2 kA
